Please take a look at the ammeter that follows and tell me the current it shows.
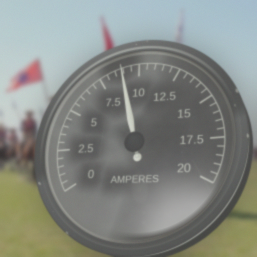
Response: 9 A
